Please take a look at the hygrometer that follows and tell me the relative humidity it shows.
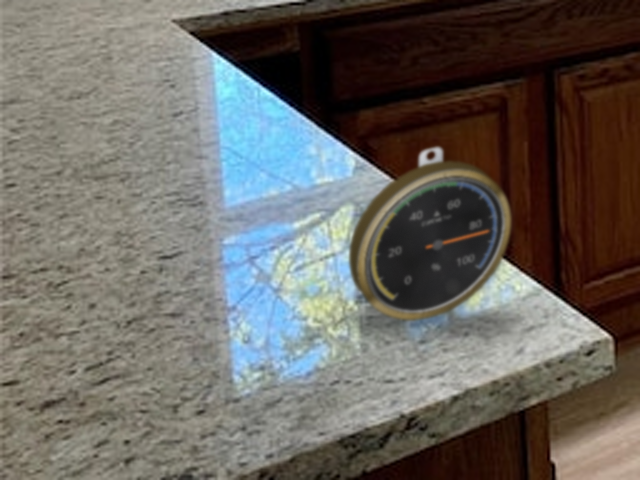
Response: 85 %
